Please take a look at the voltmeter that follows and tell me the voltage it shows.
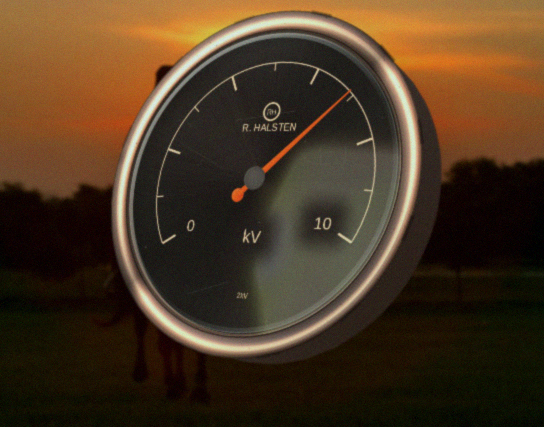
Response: 7 kV
